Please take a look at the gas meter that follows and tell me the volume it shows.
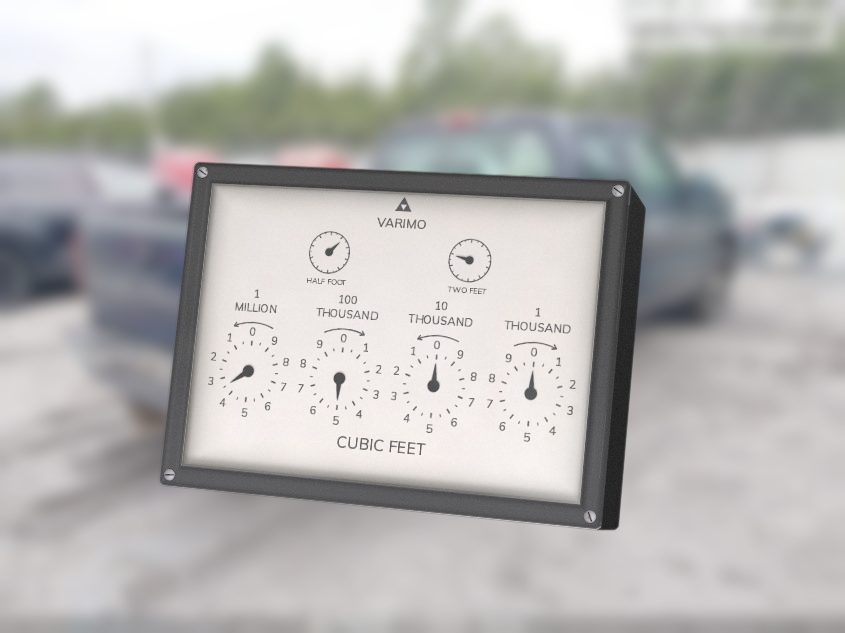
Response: 350000 ft³
